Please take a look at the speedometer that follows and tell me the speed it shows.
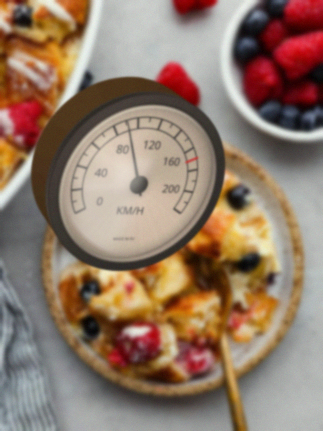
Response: 90 km/h
